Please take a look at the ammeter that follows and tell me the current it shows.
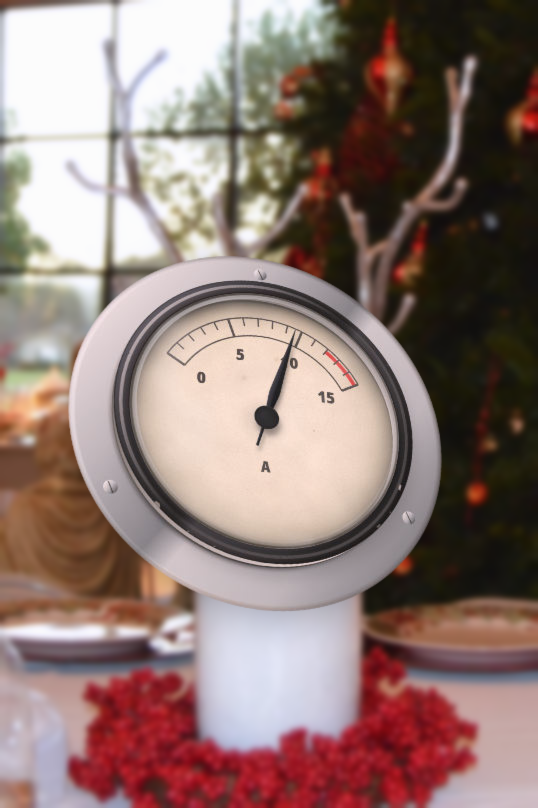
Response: 9.5 A
